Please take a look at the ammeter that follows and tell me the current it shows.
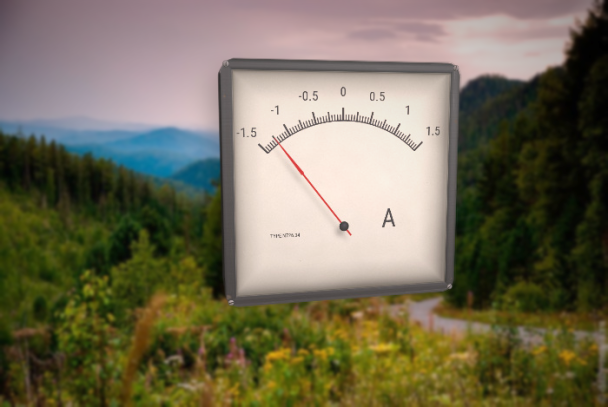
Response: -1.25 A
